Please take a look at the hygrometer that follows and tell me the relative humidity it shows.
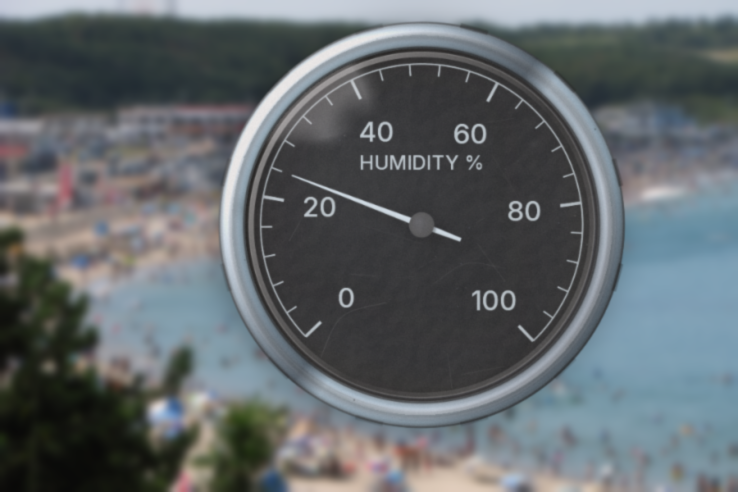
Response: 24 %
